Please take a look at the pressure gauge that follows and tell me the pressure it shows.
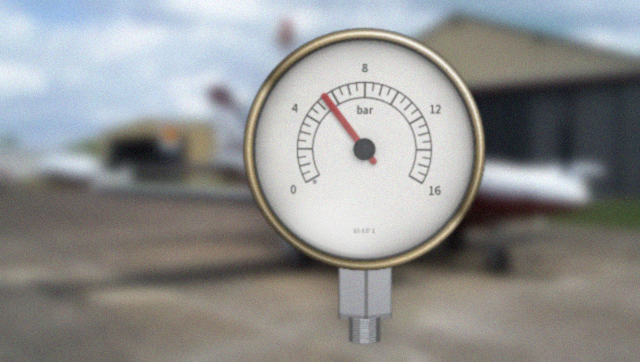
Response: 5.5 bar
